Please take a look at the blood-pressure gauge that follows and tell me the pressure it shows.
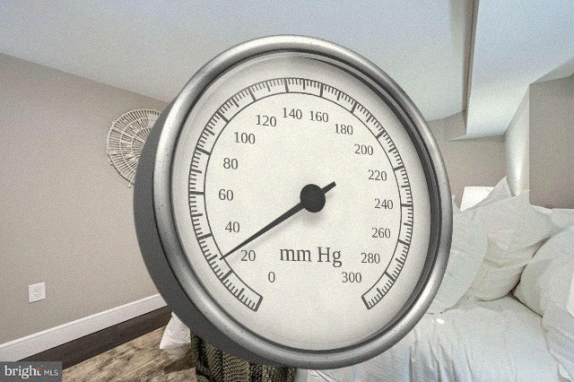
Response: 28 mmHg
